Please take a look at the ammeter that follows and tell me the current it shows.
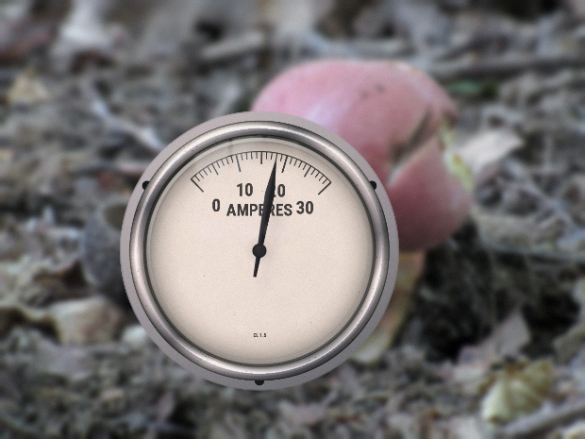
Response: 18 A
